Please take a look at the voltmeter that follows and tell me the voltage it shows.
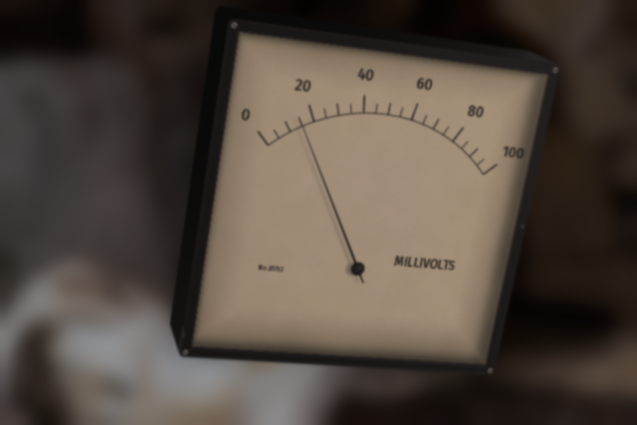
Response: 15 mV
